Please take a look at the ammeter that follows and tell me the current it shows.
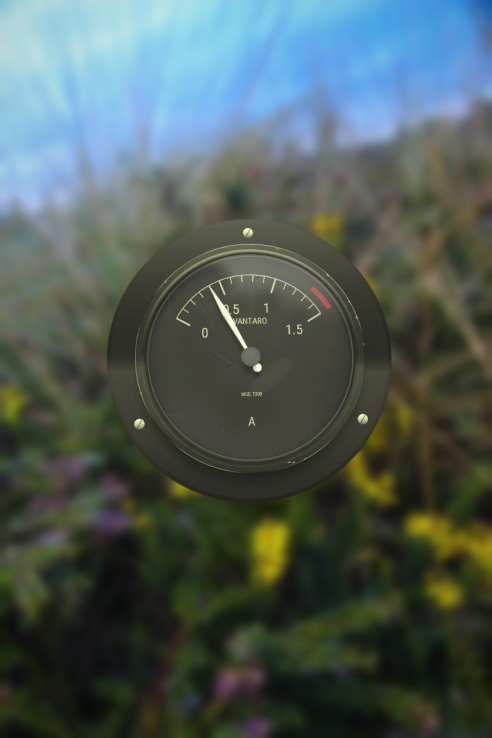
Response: 0.4 A
